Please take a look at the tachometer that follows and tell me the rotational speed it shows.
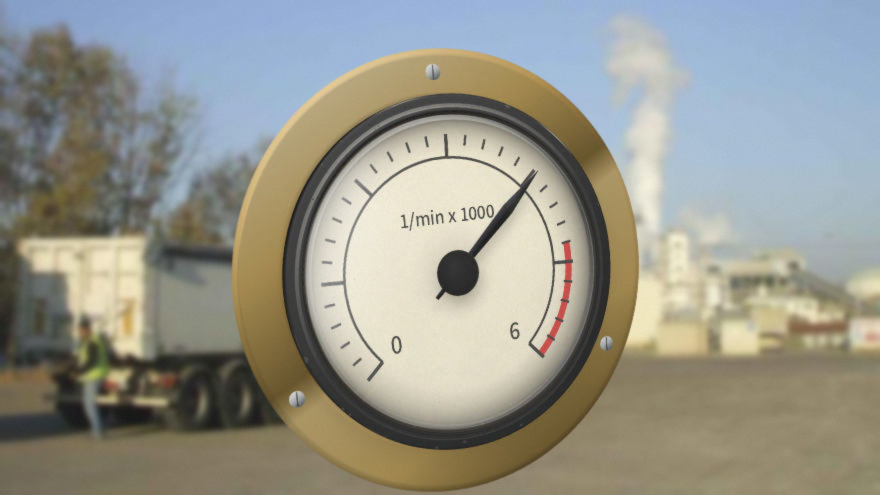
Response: 4000 rpm
